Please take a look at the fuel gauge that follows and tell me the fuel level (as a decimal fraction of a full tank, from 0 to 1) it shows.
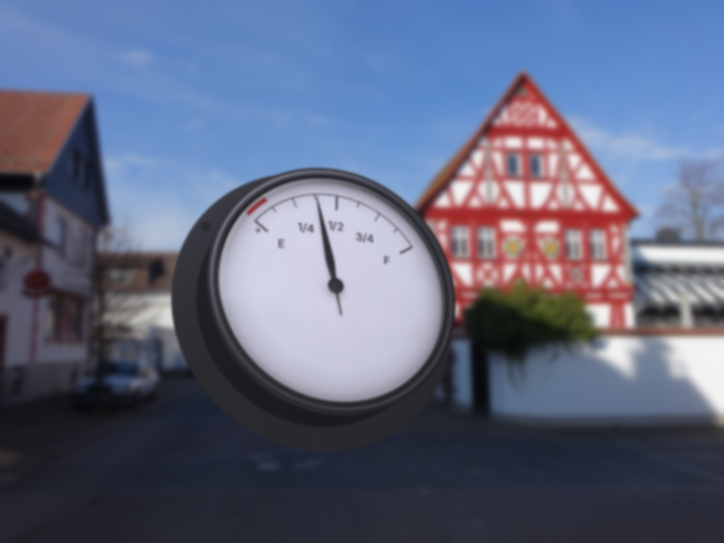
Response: 0.375
